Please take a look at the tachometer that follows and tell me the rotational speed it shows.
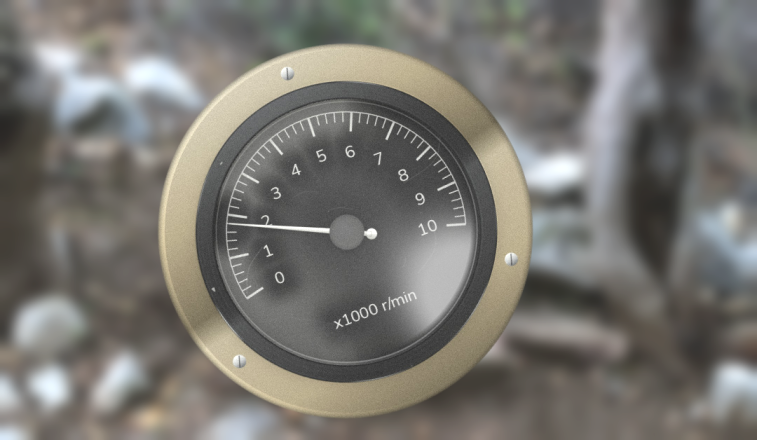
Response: 1800 rpm
